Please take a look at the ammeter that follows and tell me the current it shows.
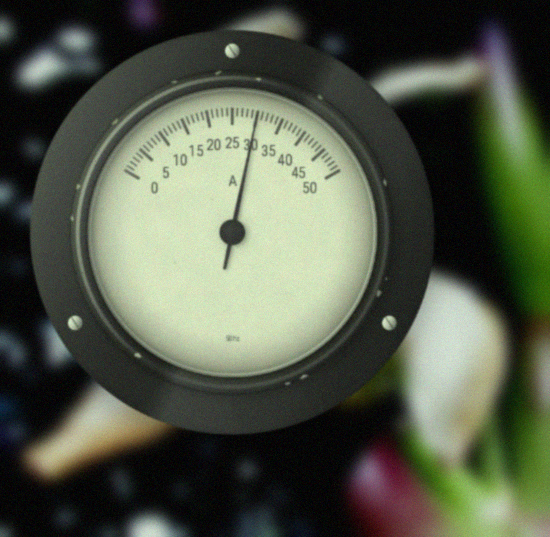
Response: 30 A
